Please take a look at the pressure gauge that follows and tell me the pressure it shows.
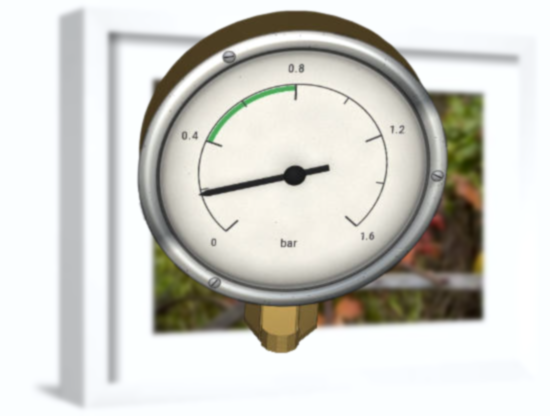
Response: 0.2 bar
